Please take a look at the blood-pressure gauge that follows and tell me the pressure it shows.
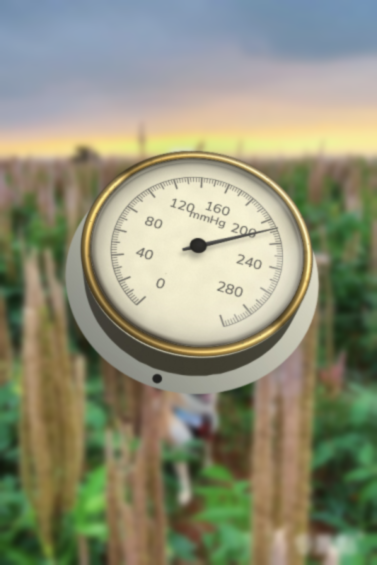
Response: 210 mmHg
